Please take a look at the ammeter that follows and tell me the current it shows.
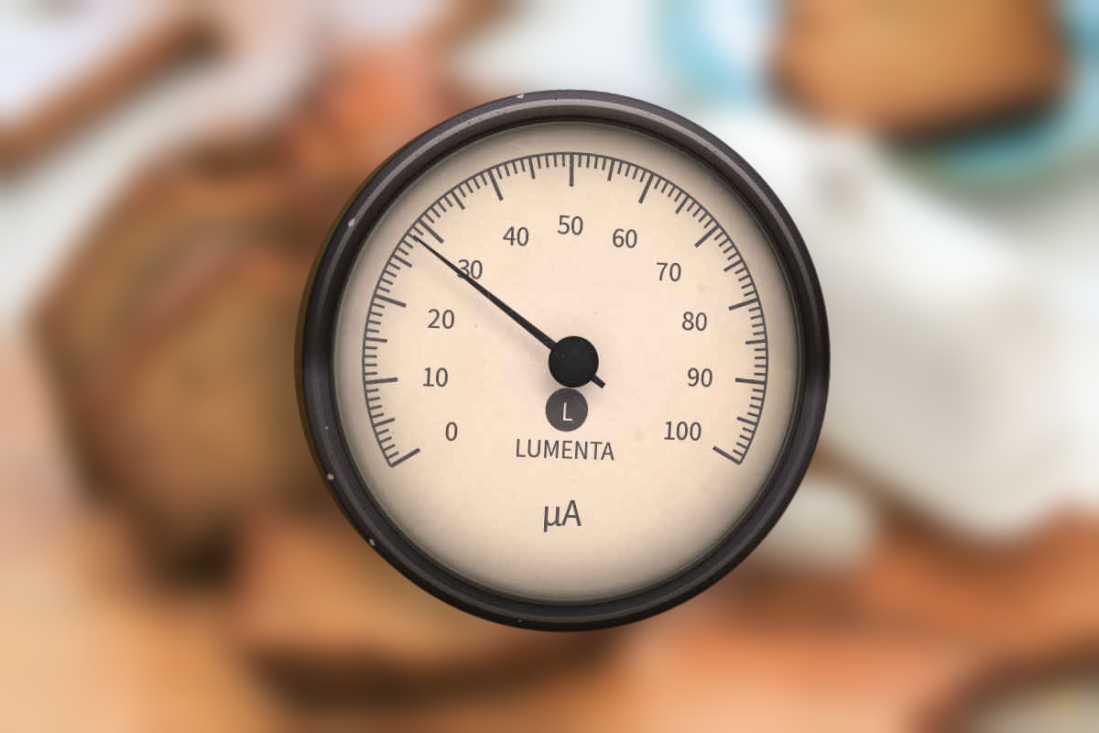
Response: 28 µA
